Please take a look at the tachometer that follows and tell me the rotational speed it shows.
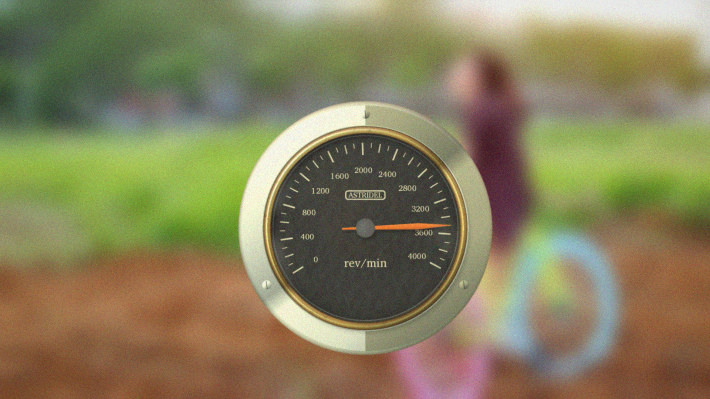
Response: 3500 rpm
